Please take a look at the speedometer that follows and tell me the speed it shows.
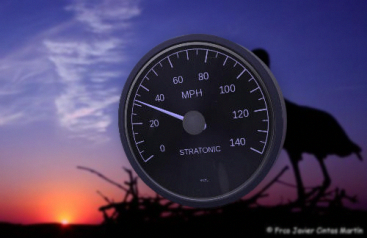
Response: 32.5 mph
